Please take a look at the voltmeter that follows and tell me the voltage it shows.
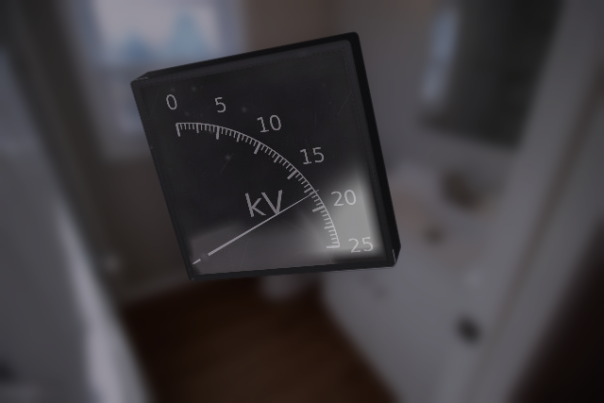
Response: 18 kV
